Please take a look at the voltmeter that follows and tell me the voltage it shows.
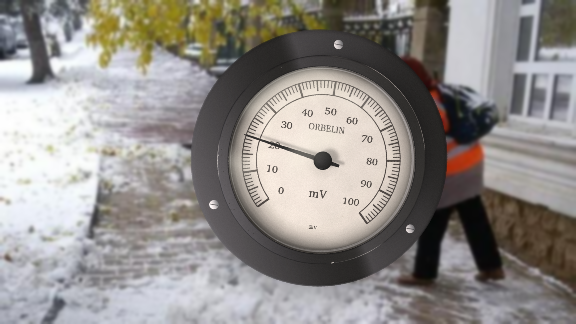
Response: 20 mV
